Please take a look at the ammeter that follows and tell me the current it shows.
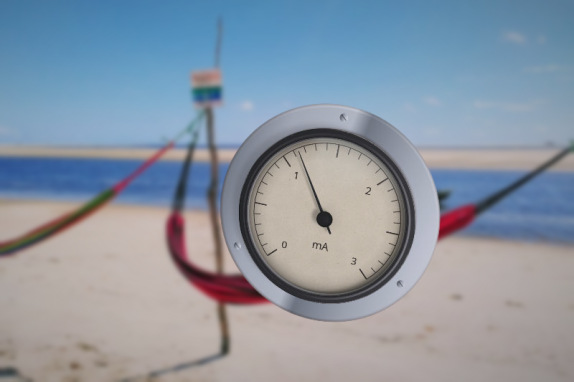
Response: 1.15 mA
